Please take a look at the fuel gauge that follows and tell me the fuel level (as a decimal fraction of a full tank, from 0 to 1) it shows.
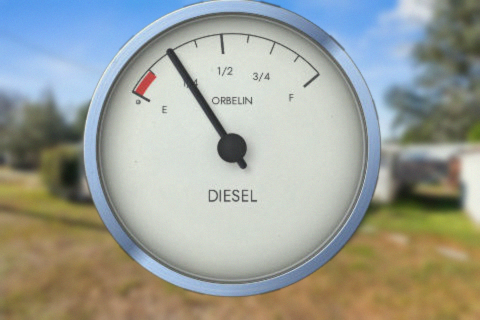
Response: 0.25
